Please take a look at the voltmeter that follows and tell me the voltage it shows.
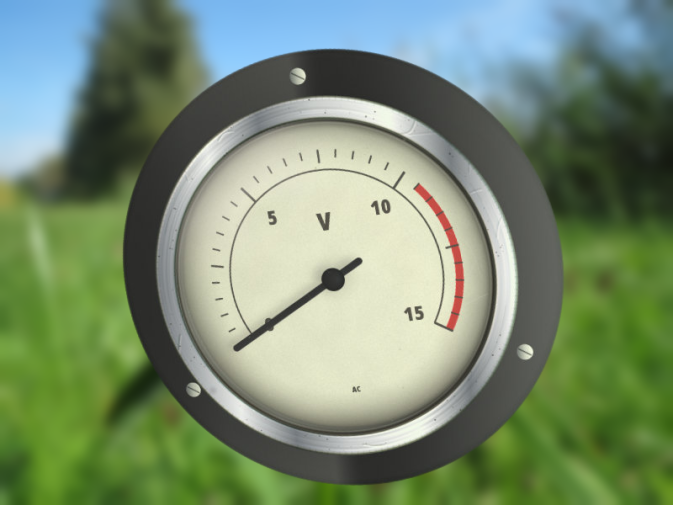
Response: 0 V
